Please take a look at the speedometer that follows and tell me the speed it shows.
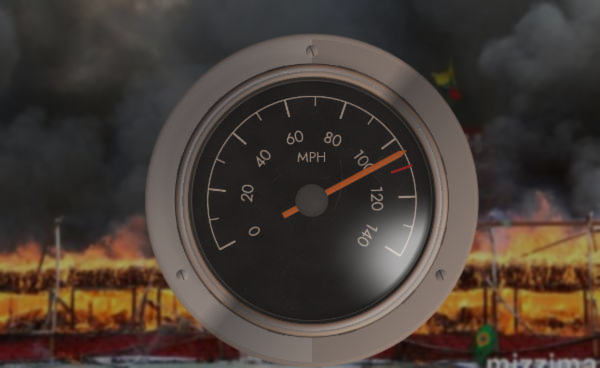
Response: 105 mph
